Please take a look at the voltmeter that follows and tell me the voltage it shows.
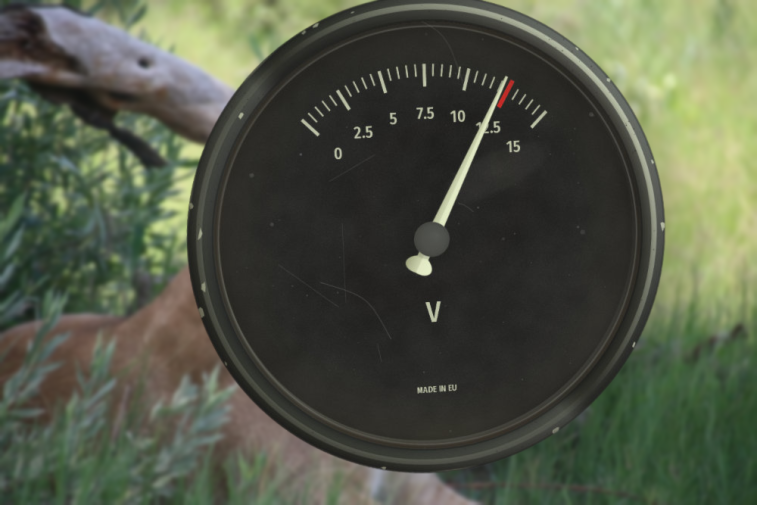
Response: 12 V
